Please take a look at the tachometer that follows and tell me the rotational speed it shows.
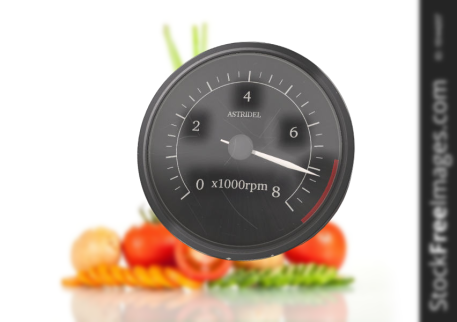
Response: 7125 rpm
